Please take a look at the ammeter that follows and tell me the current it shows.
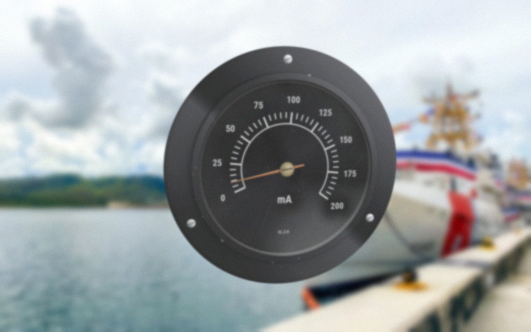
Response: 10 mA
